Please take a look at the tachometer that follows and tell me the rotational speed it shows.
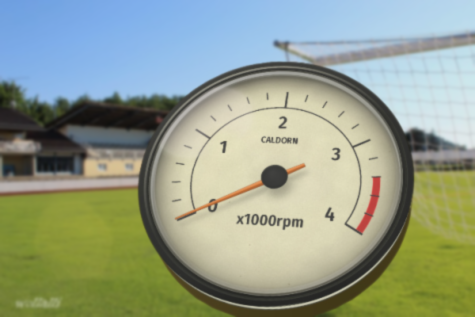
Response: 0 rpm
